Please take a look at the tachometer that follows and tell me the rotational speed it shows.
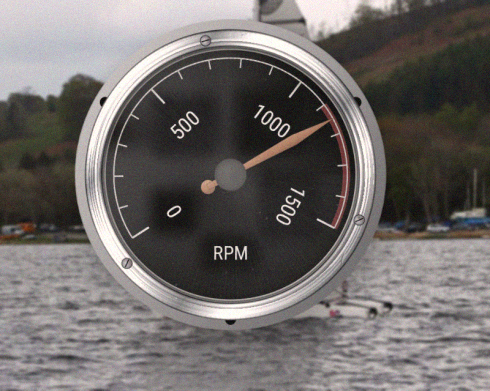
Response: 1150 rpm
